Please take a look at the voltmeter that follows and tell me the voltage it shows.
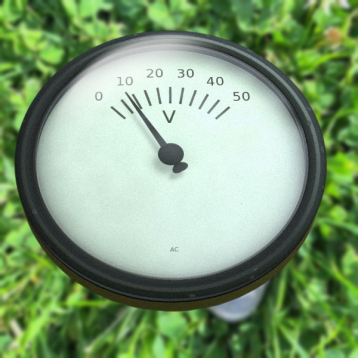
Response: 7.5 V
